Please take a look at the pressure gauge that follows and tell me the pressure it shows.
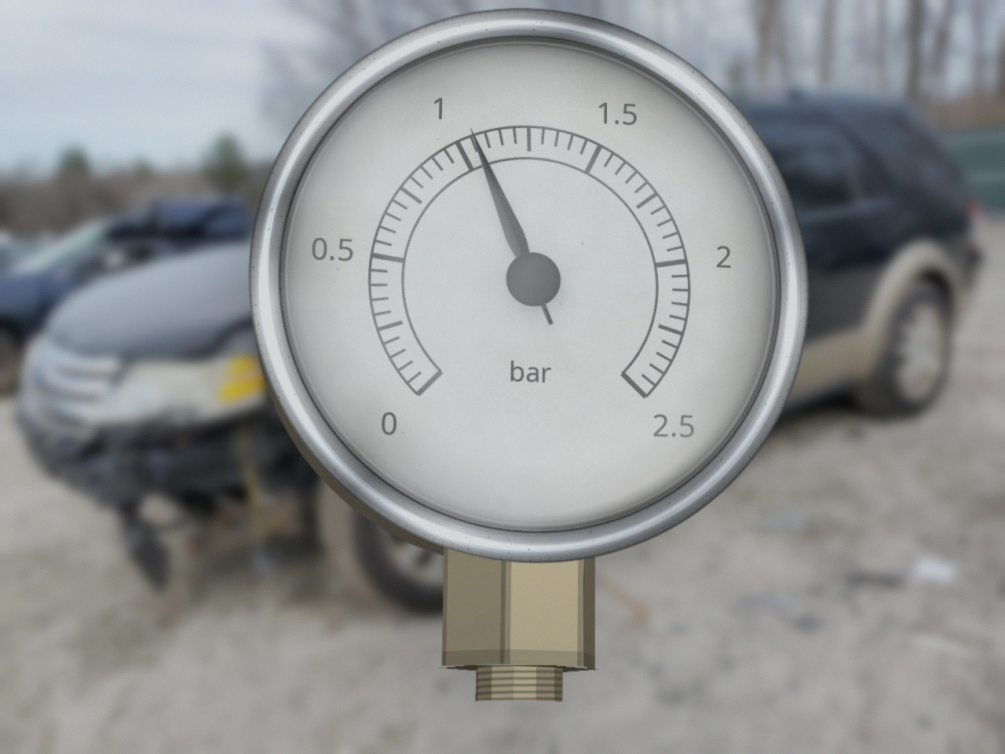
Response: 1.05 bar
